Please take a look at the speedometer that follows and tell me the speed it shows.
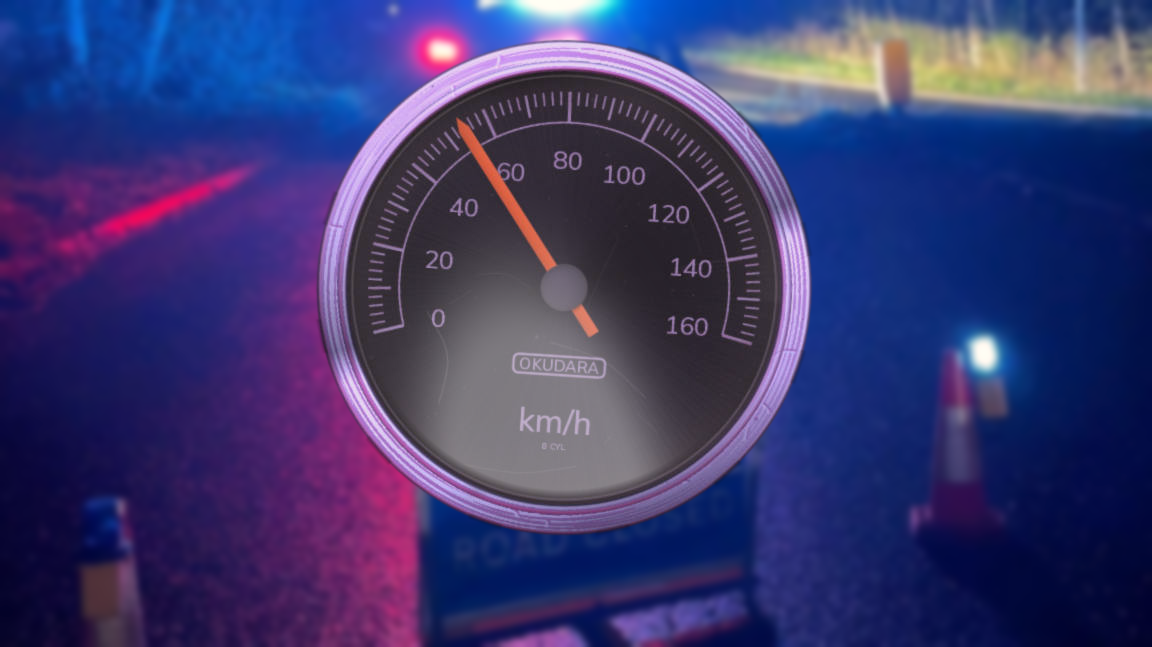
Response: 54 km/h
